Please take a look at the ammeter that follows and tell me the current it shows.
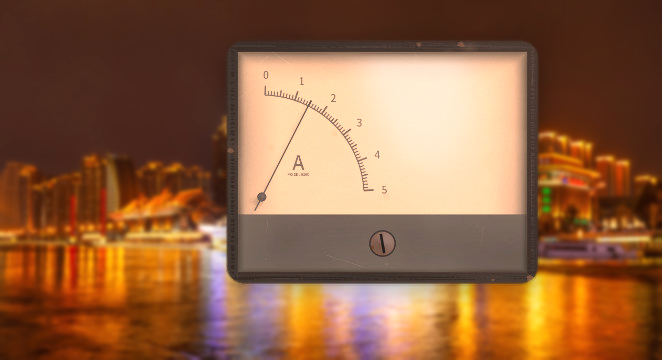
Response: 1.5 A
